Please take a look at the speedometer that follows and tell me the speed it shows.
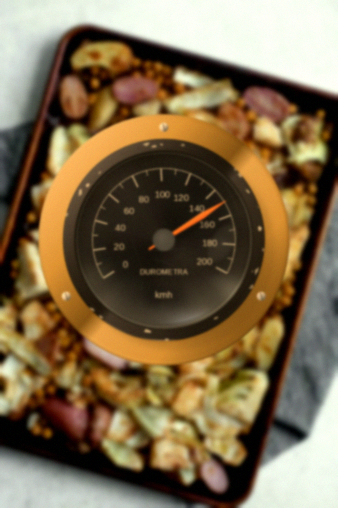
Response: 150 km/h
